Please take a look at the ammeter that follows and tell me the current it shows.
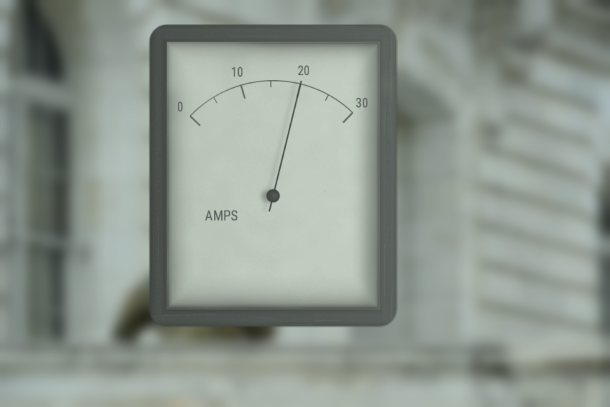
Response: 20 A
